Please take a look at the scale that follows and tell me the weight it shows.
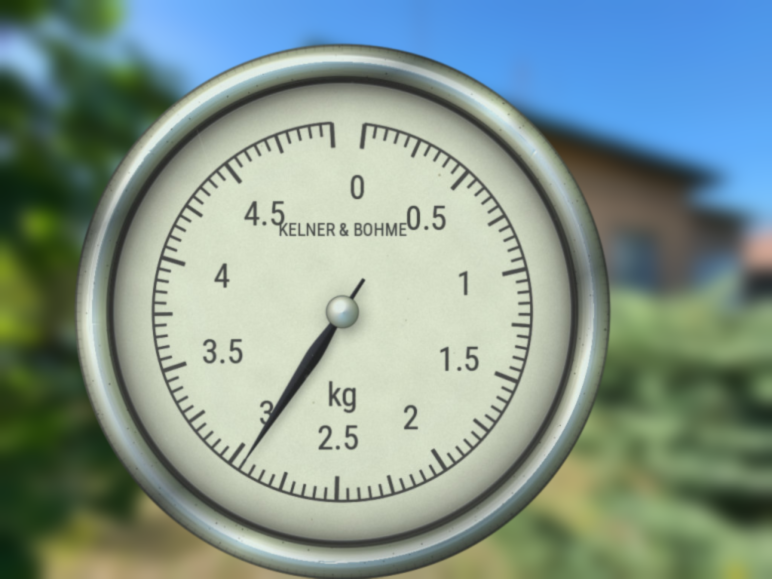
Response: 2.95 kg
